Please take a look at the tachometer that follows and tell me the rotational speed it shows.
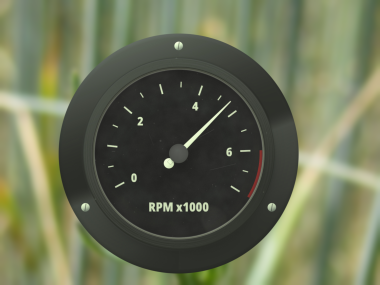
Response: 4750 rpm
